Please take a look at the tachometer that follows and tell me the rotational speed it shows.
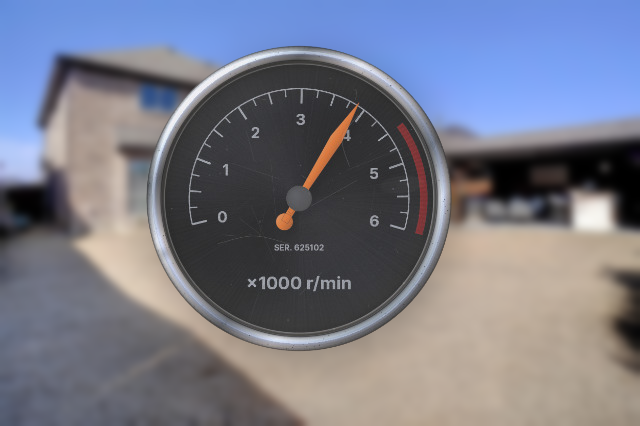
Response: 3875 rpm
